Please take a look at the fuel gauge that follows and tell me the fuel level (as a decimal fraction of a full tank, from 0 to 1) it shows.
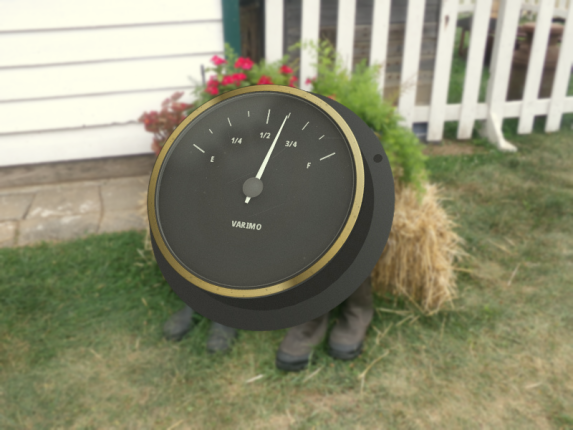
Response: 0.625
